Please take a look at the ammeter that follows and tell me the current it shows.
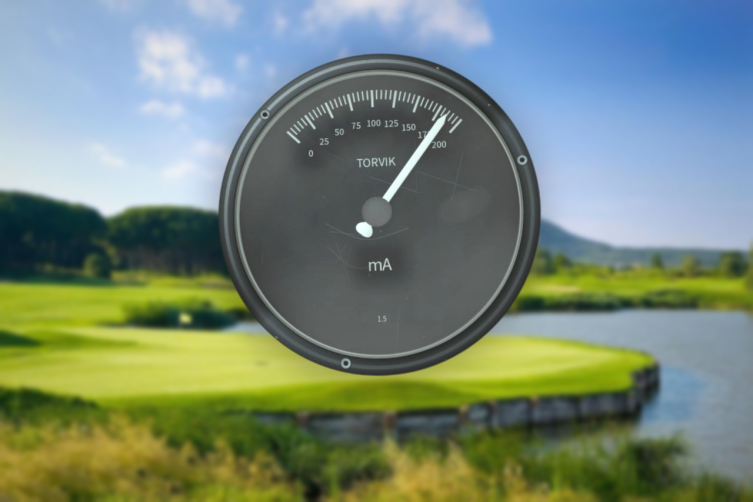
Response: 185 mA
